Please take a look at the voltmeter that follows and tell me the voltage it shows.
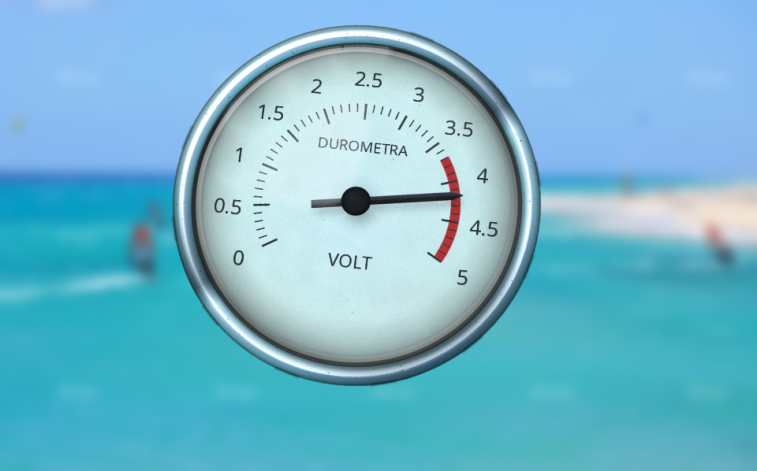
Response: 4.2 V
